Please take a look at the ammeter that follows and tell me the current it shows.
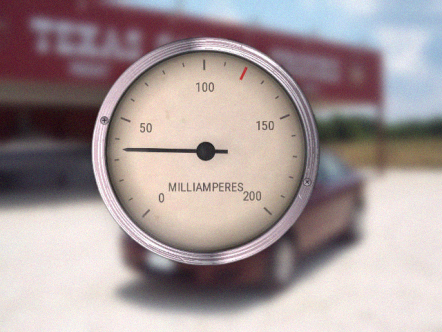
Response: 35 mA
